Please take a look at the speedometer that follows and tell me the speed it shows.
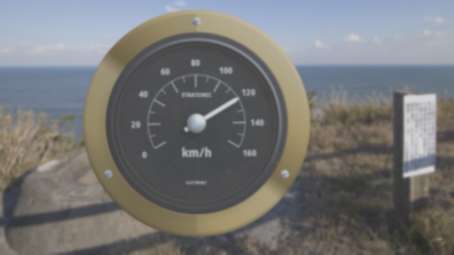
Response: 120 km/h
